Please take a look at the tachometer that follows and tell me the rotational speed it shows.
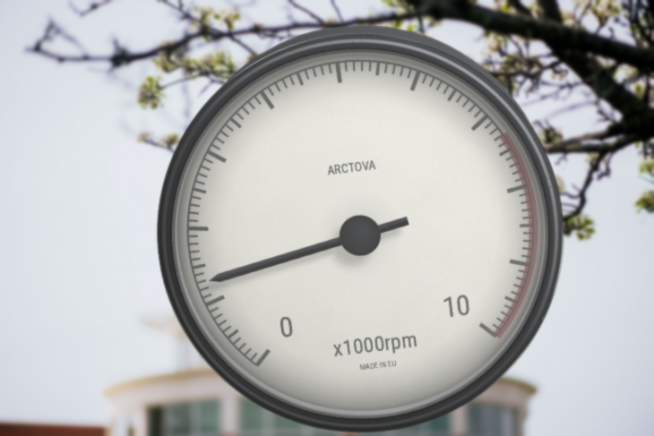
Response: 1300 rpm
